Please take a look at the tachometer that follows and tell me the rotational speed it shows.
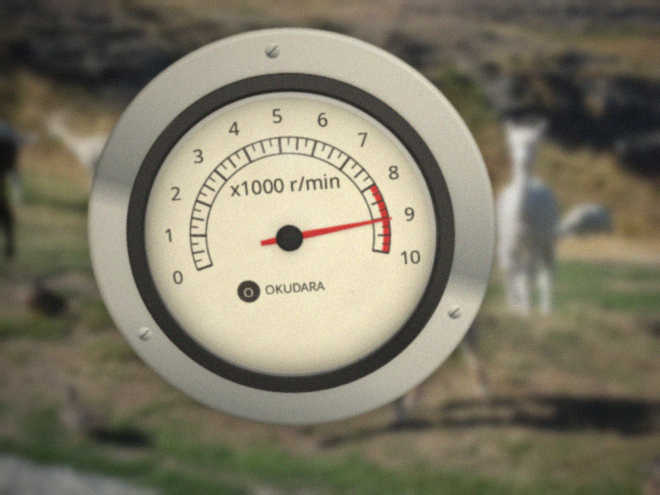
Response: 9000 rpm
